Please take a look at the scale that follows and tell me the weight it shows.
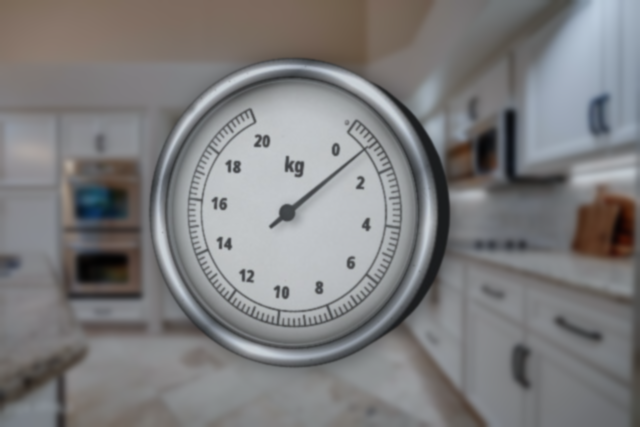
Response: 1 kg
